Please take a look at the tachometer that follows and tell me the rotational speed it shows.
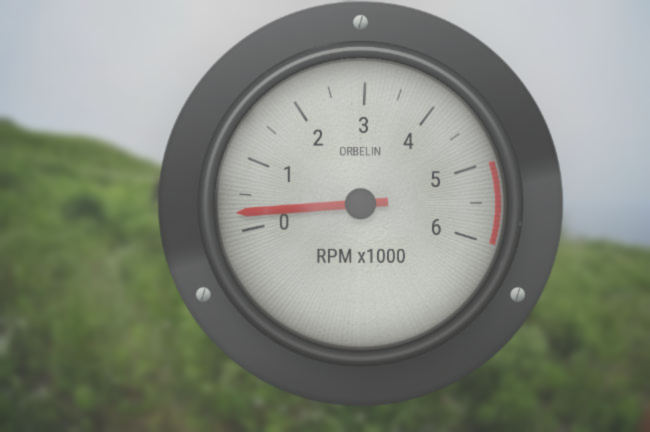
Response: 250 rpm
